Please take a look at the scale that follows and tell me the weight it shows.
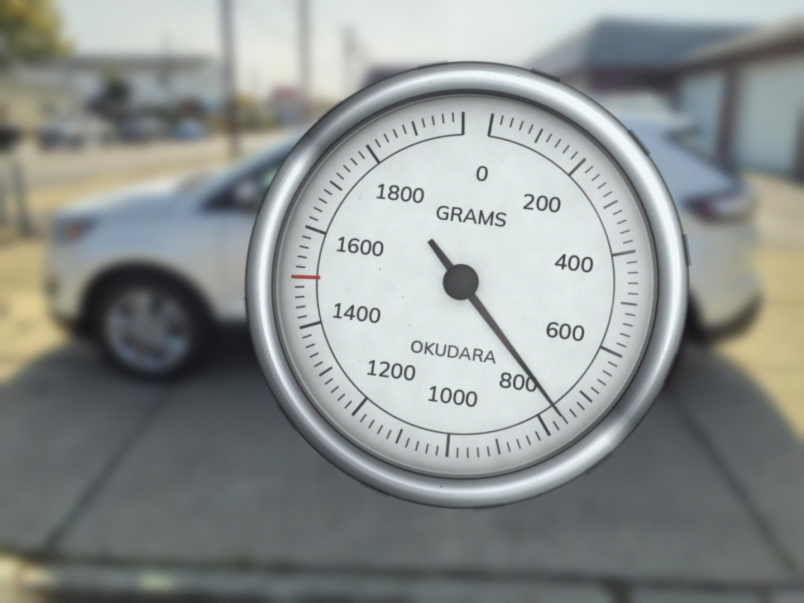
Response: 760 g
